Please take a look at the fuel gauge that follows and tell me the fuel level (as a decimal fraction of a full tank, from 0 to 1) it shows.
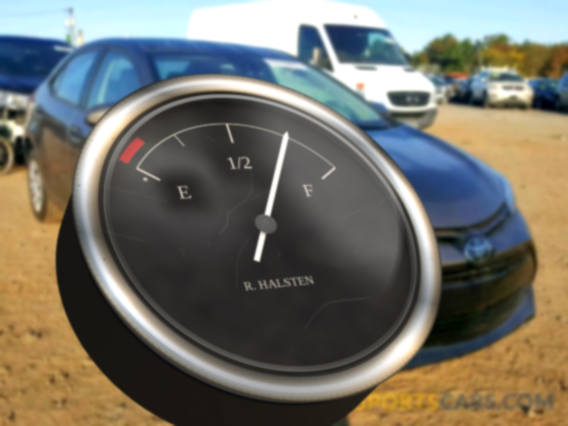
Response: 0.75
